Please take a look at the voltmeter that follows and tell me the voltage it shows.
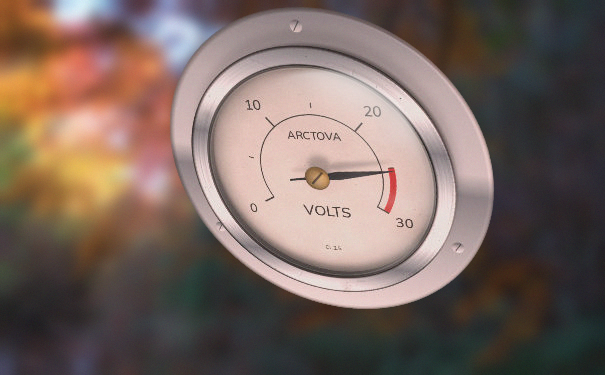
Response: 25 V
